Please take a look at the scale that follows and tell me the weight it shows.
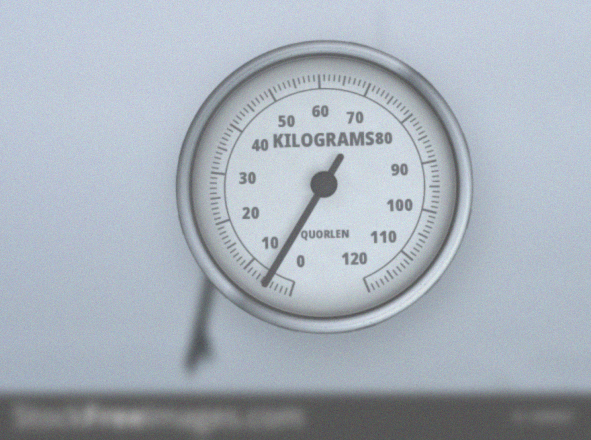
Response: 5 kg
